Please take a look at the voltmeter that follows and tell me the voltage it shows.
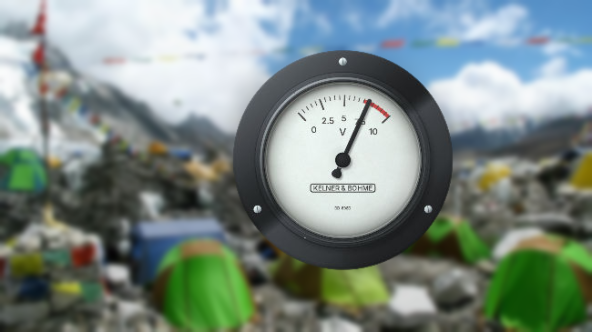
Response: 7.5 V
